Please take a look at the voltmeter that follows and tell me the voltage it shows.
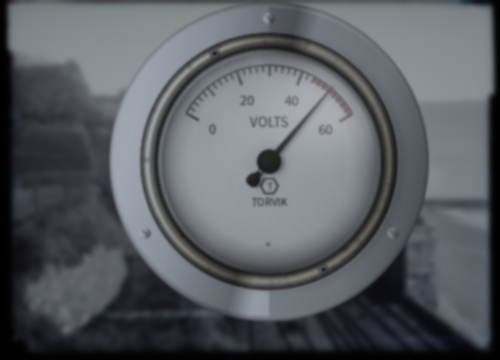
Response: 50 V
